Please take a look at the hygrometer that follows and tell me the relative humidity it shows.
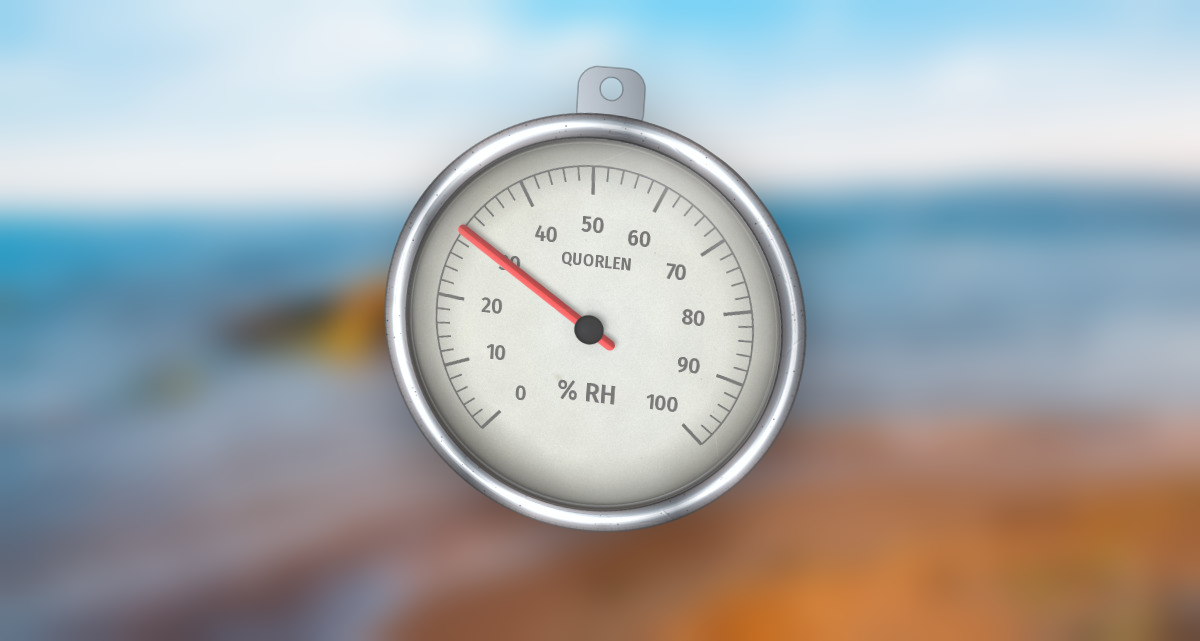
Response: 30 %
